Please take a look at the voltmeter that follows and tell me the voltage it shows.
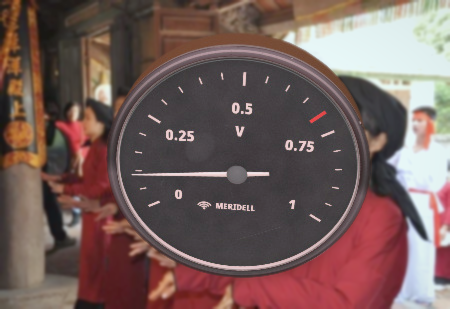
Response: 0.1 V
